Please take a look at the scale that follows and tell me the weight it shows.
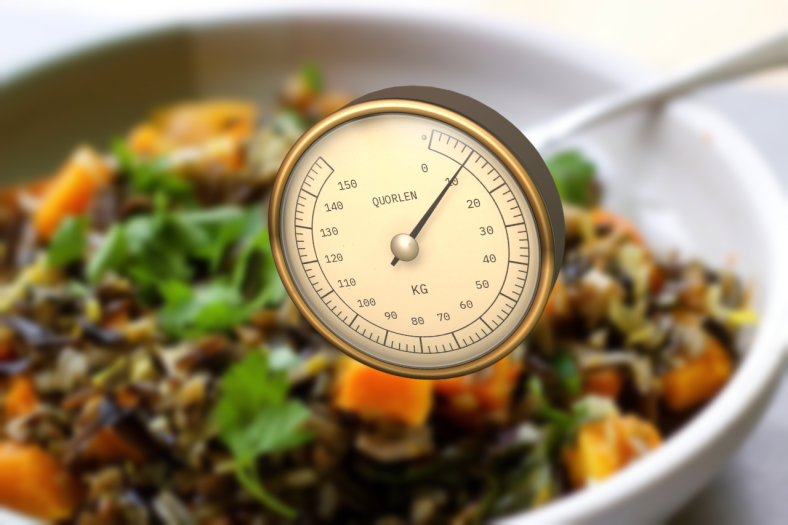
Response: 10 kg
